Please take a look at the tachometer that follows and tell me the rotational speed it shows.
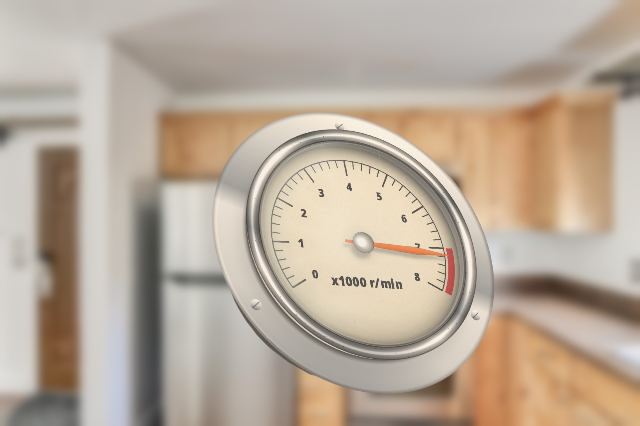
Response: 7200 rpm
